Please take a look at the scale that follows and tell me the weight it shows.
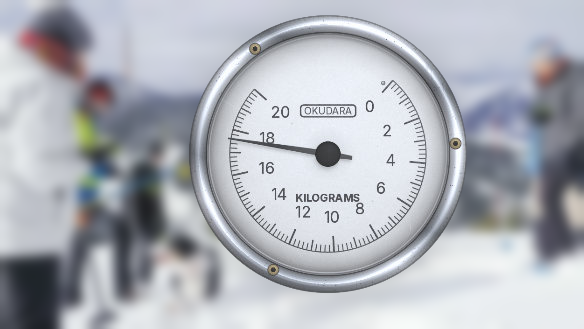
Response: 17.6 kg
